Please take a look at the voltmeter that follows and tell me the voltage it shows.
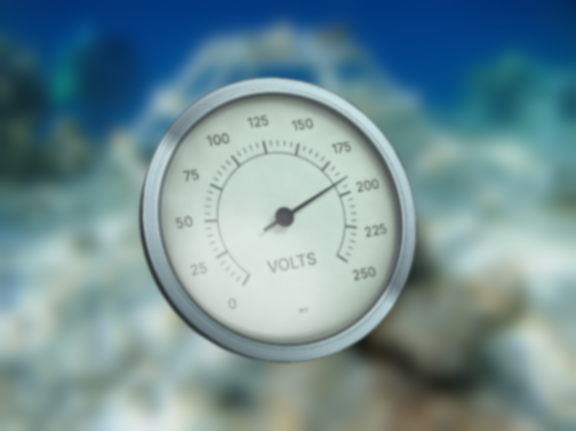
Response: 190 V
